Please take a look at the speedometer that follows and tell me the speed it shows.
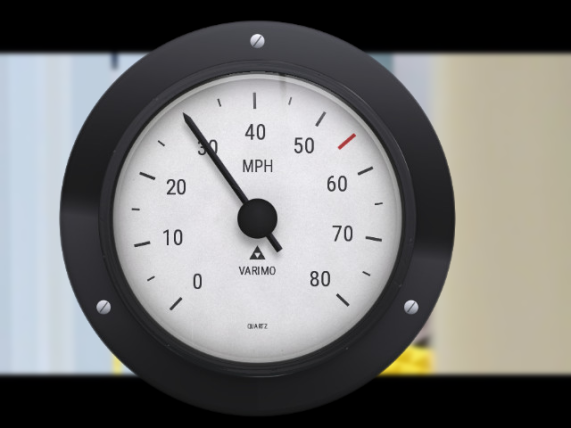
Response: 30 mph
